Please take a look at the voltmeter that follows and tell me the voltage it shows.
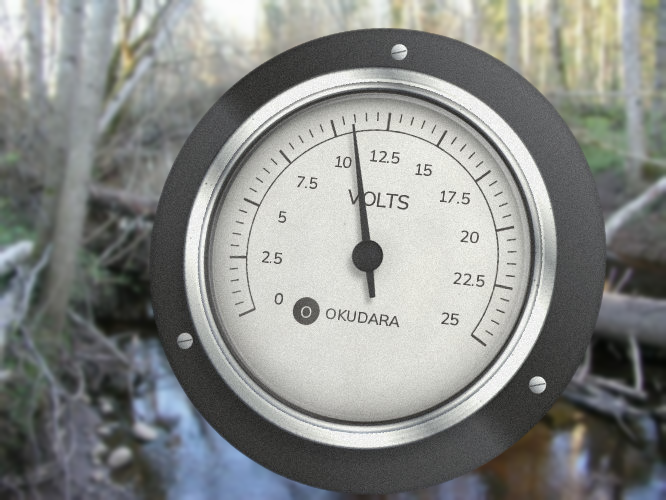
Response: 11 V
